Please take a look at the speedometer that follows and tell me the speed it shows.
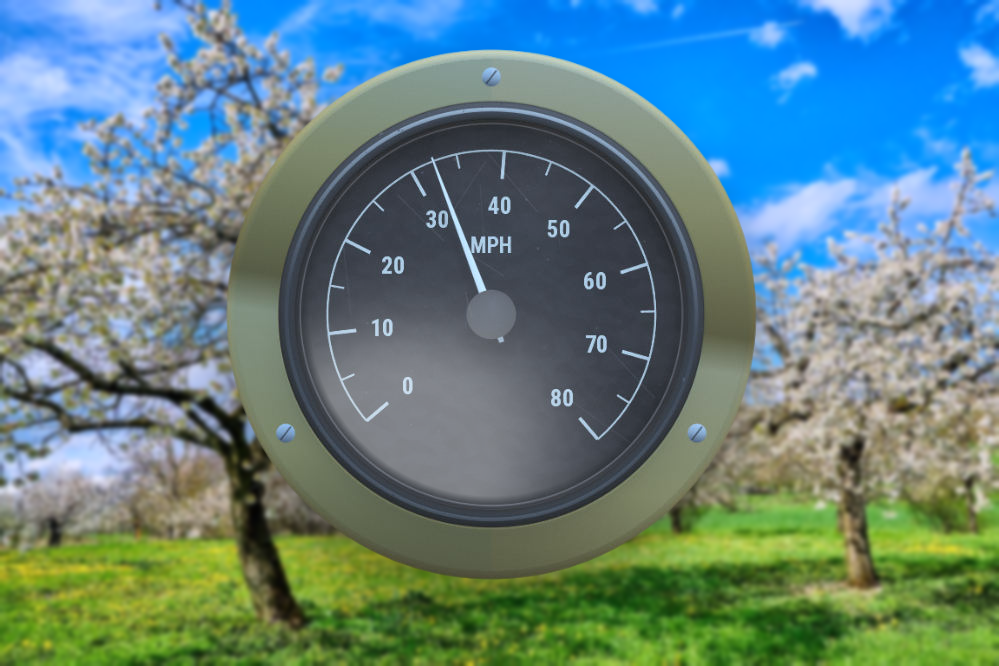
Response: 32.5 mph
